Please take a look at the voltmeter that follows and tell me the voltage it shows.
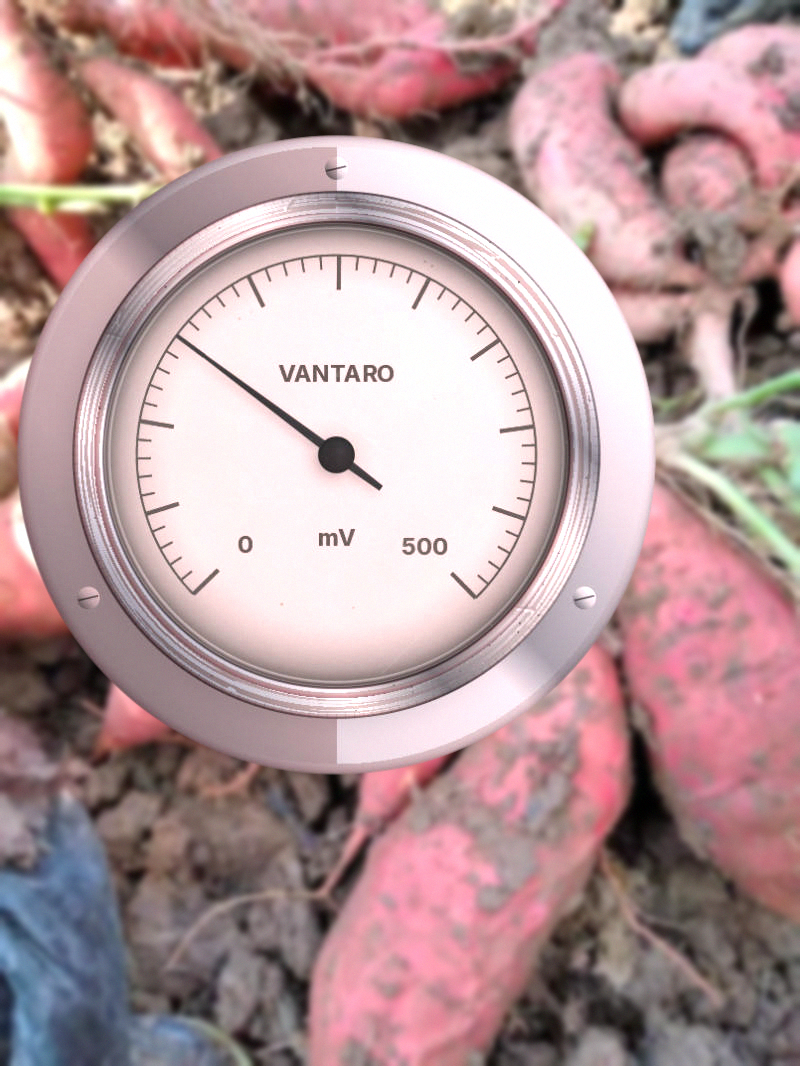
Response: 150 mV
